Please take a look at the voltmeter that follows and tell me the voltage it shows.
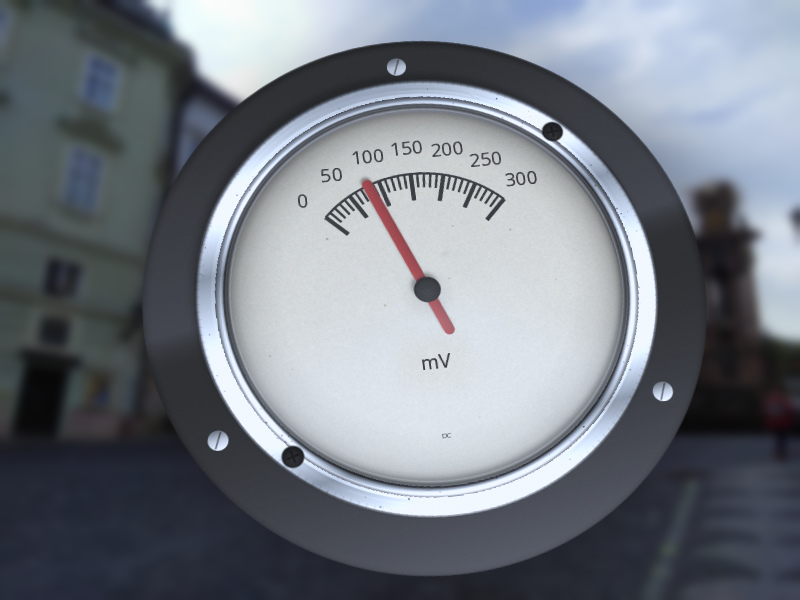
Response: 80 mV
